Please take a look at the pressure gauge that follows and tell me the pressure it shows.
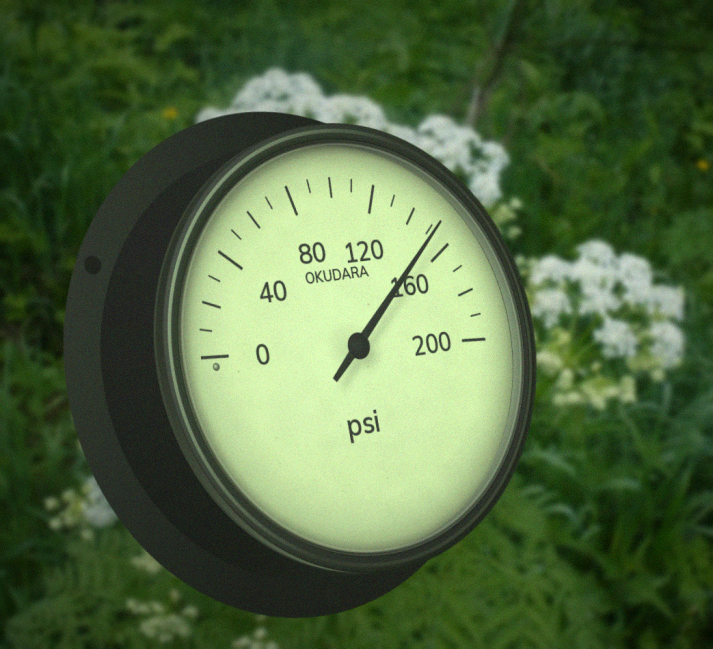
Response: 150 psi
